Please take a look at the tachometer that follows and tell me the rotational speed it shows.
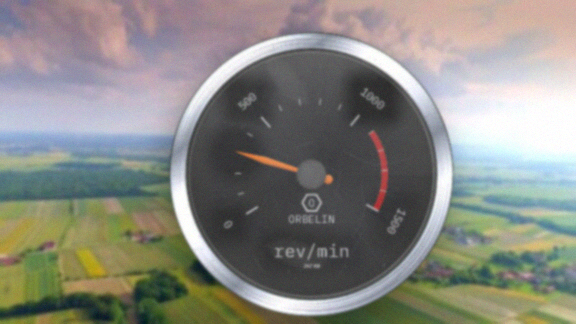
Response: 300 rpm
